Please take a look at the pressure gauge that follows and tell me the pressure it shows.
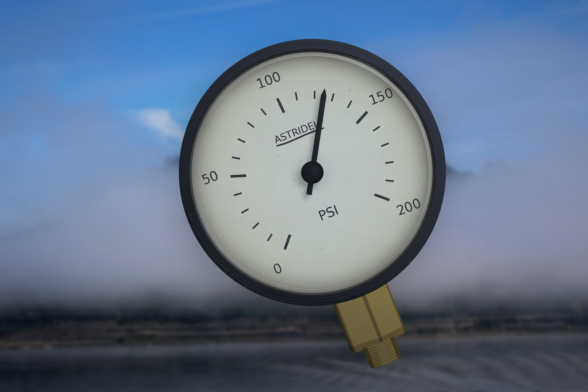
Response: 125 psi
